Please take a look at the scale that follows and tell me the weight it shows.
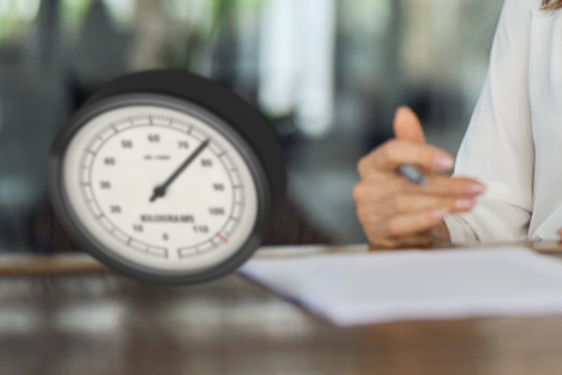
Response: 75 kg
